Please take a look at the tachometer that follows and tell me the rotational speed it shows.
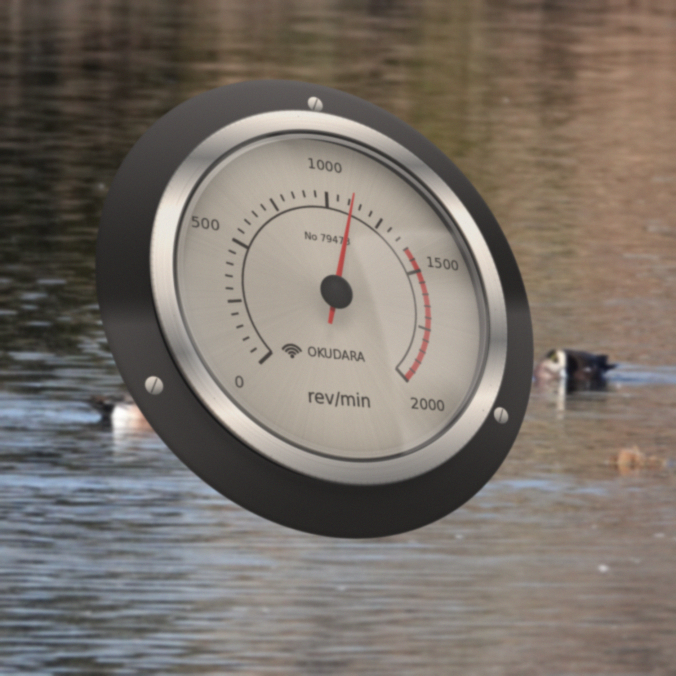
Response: 1100 rpm
